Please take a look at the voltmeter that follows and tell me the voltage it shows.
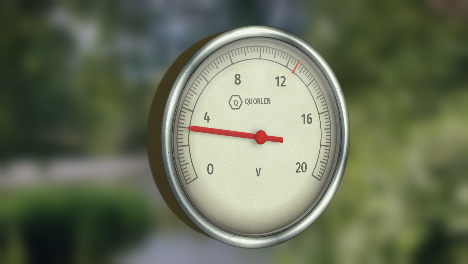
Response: 3 V
